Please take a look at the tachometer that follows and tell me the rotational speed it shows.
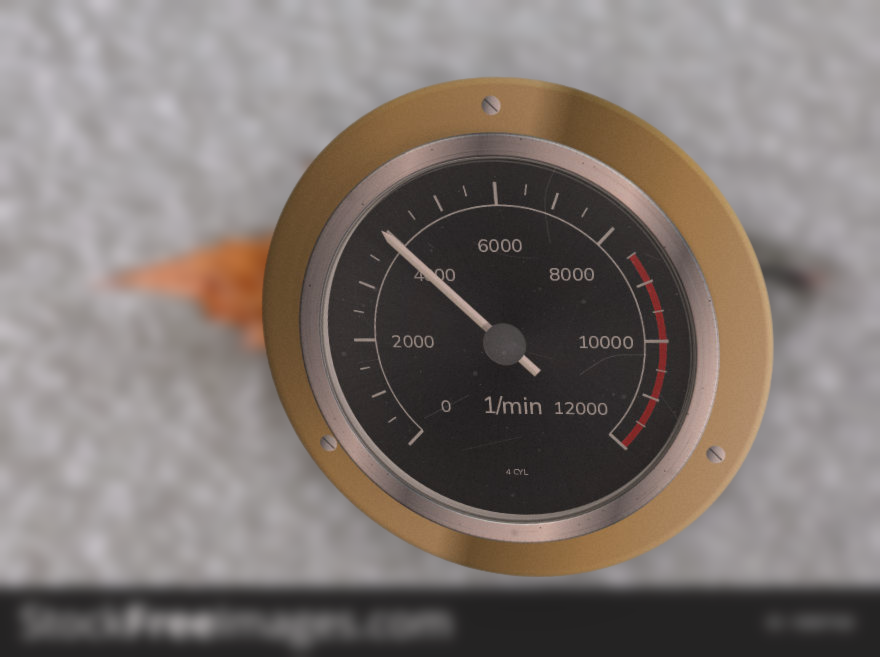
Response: 4000 rpm
